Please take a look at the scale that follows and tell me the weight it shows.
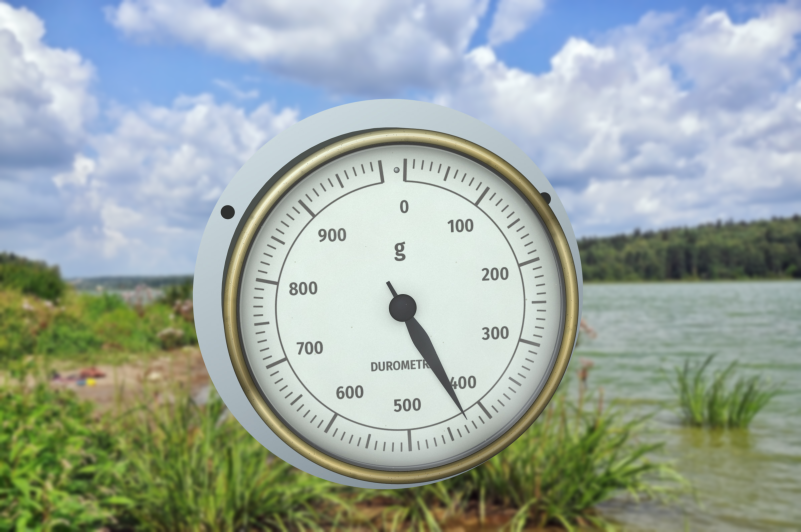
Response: 425 g
